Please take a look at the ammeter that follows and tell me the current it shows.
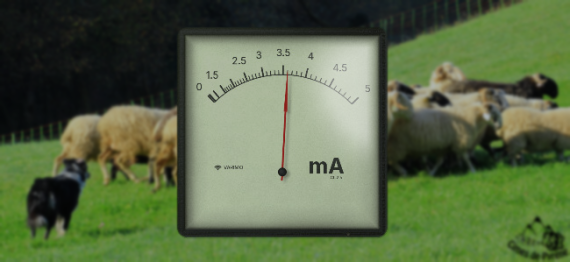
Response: 3.6 mA
